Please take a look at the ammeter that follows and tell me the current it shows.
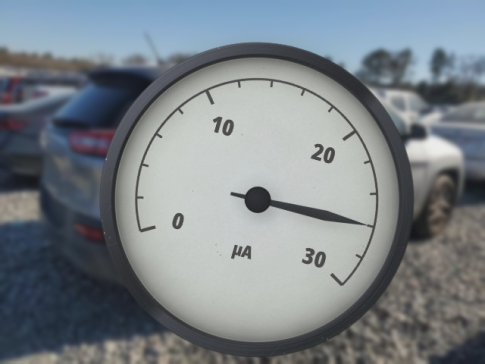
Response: 26 µA
